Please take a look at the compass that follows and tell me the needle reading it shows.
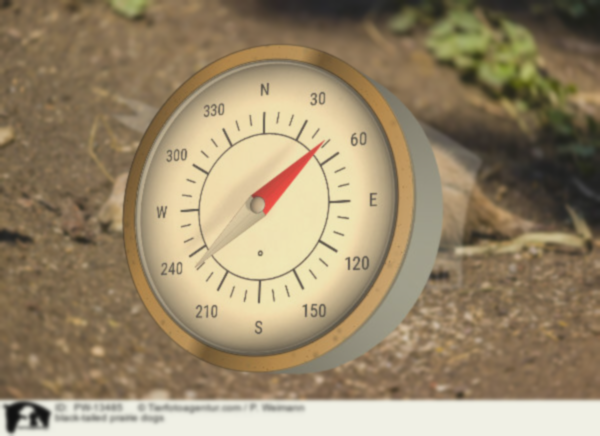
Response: 50 °
